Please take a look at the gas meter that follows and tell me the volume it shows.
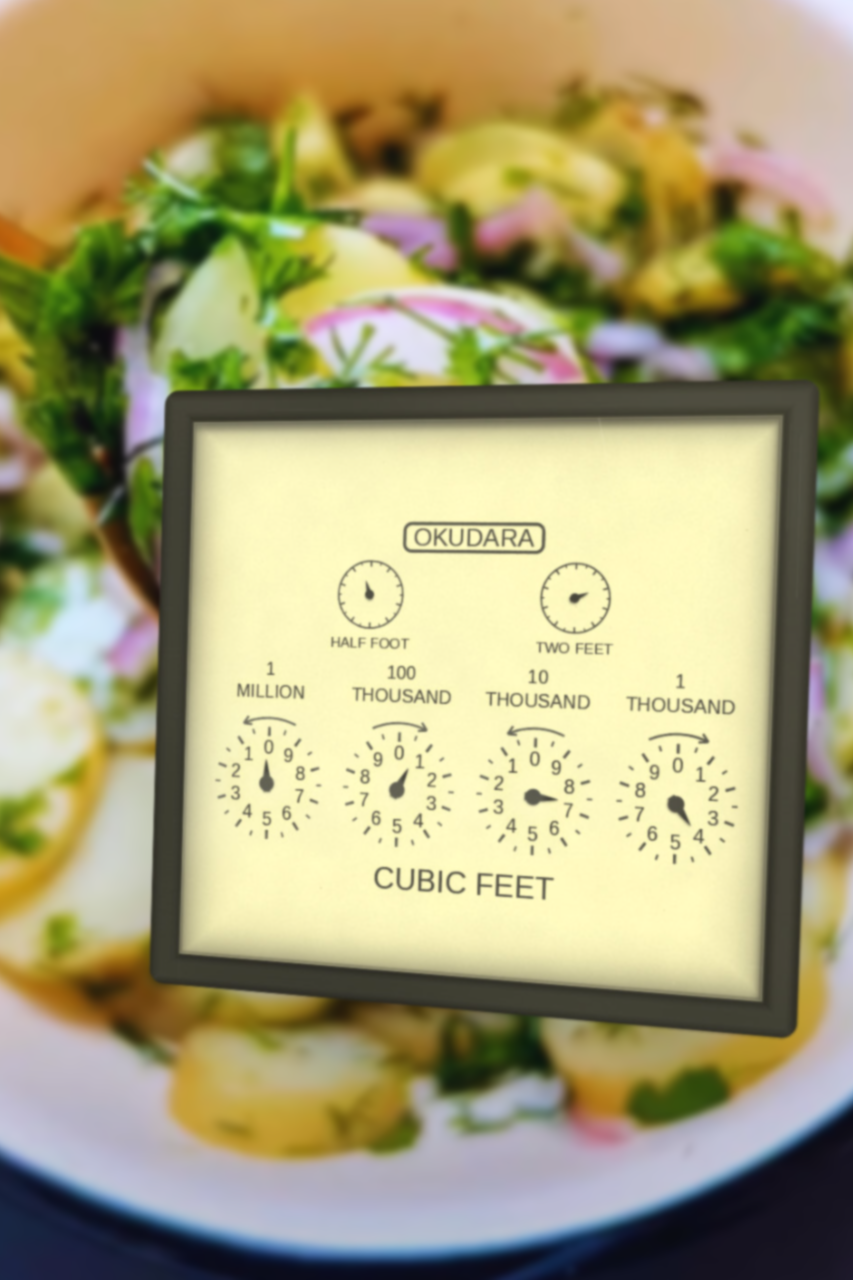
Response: 7400 ft³
